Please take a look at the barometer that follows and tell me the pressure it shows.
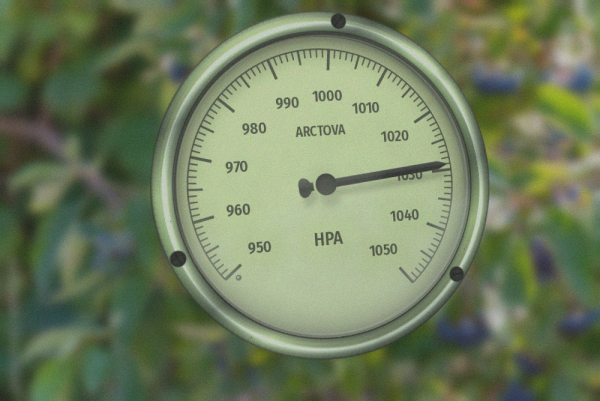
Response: 1029 hPa
